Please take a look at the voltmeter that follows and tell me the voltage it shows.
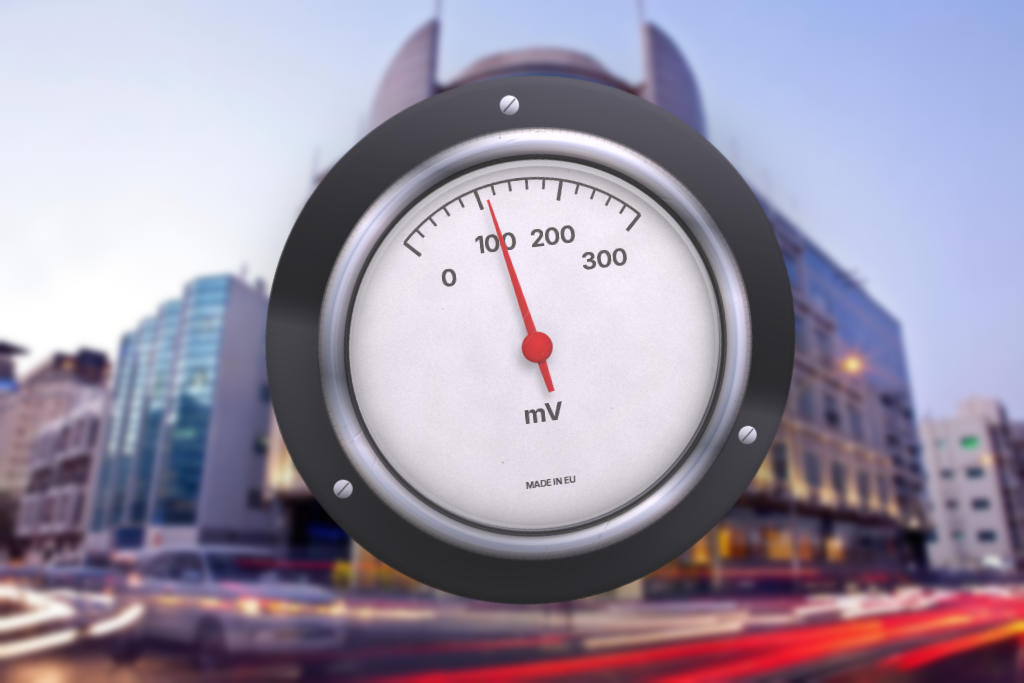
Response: 110 mV
